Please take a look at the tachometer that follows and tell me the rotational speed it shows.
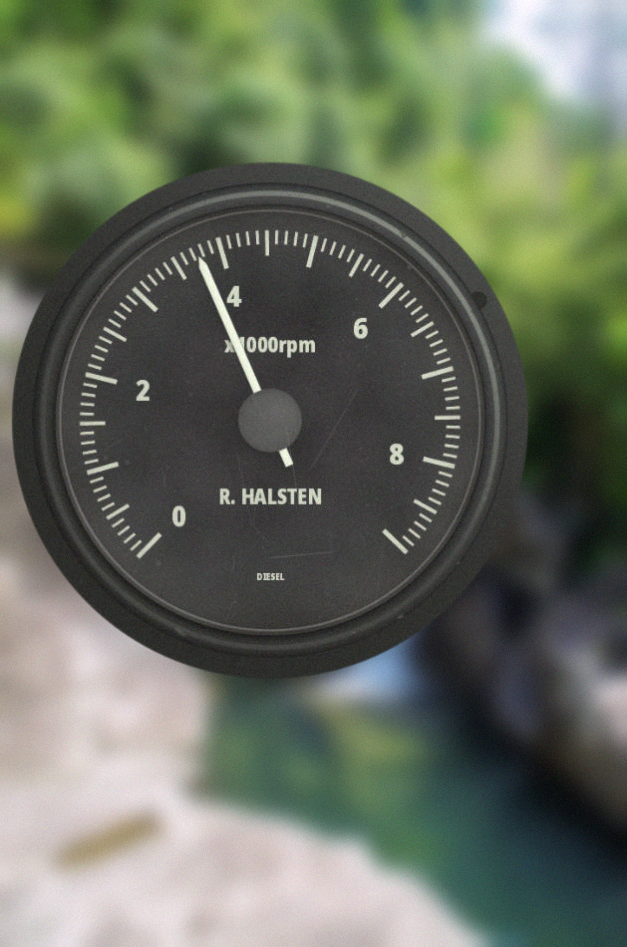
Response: 3750 rpm
